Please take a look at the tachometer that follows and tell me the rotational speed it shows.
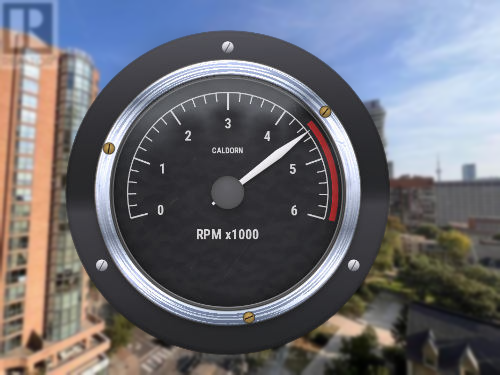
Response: 4500 rpm
